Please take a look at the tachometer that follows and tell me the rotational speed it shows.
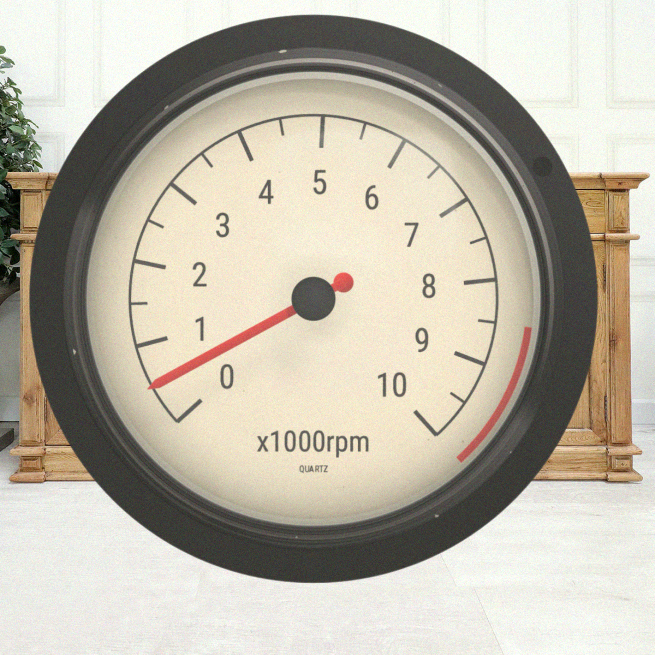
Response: 500 rpm
